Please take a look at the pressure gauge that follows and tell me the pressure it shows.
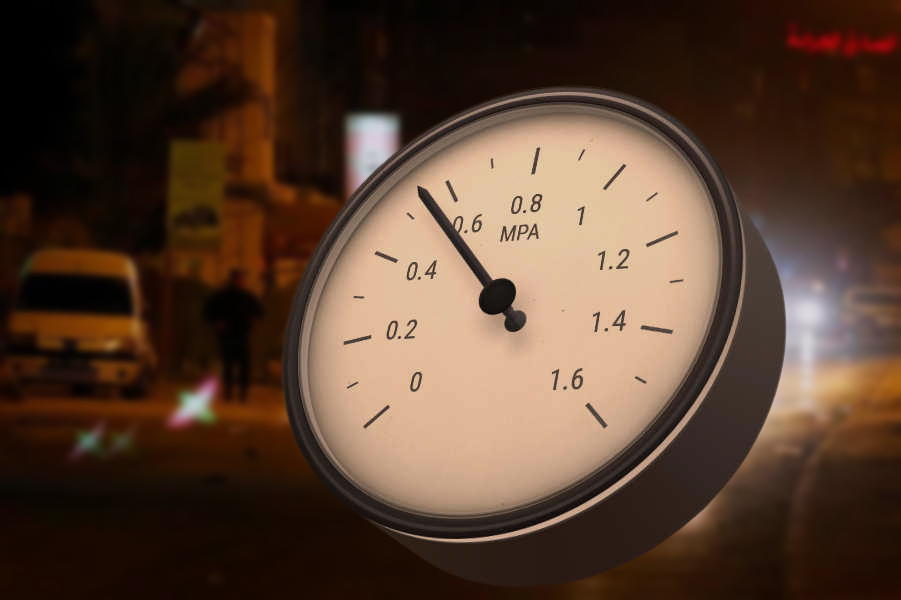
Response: 0.55 MPa
